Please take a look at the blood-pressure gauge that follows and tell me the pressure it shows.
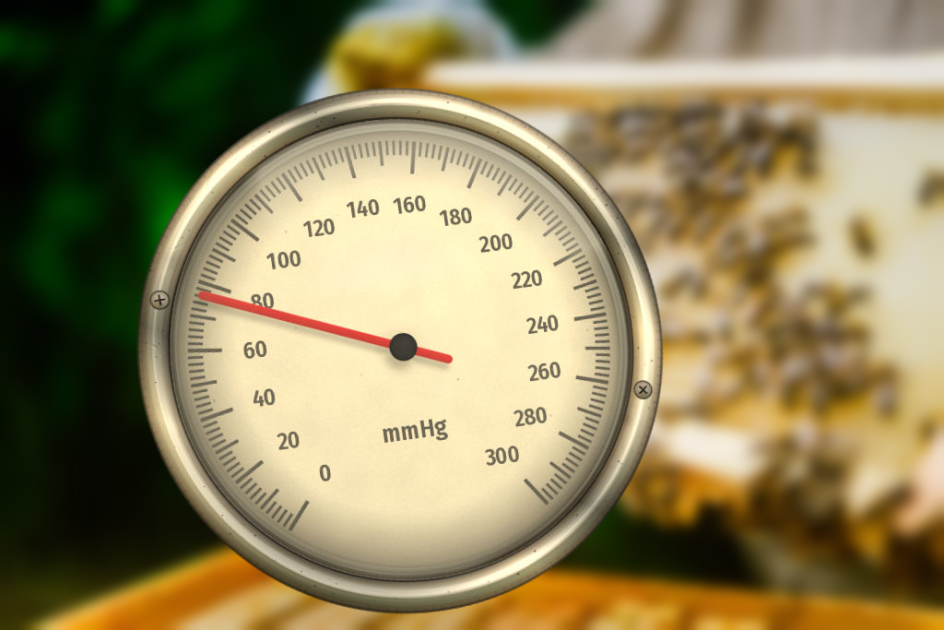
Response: 76 mmHg
